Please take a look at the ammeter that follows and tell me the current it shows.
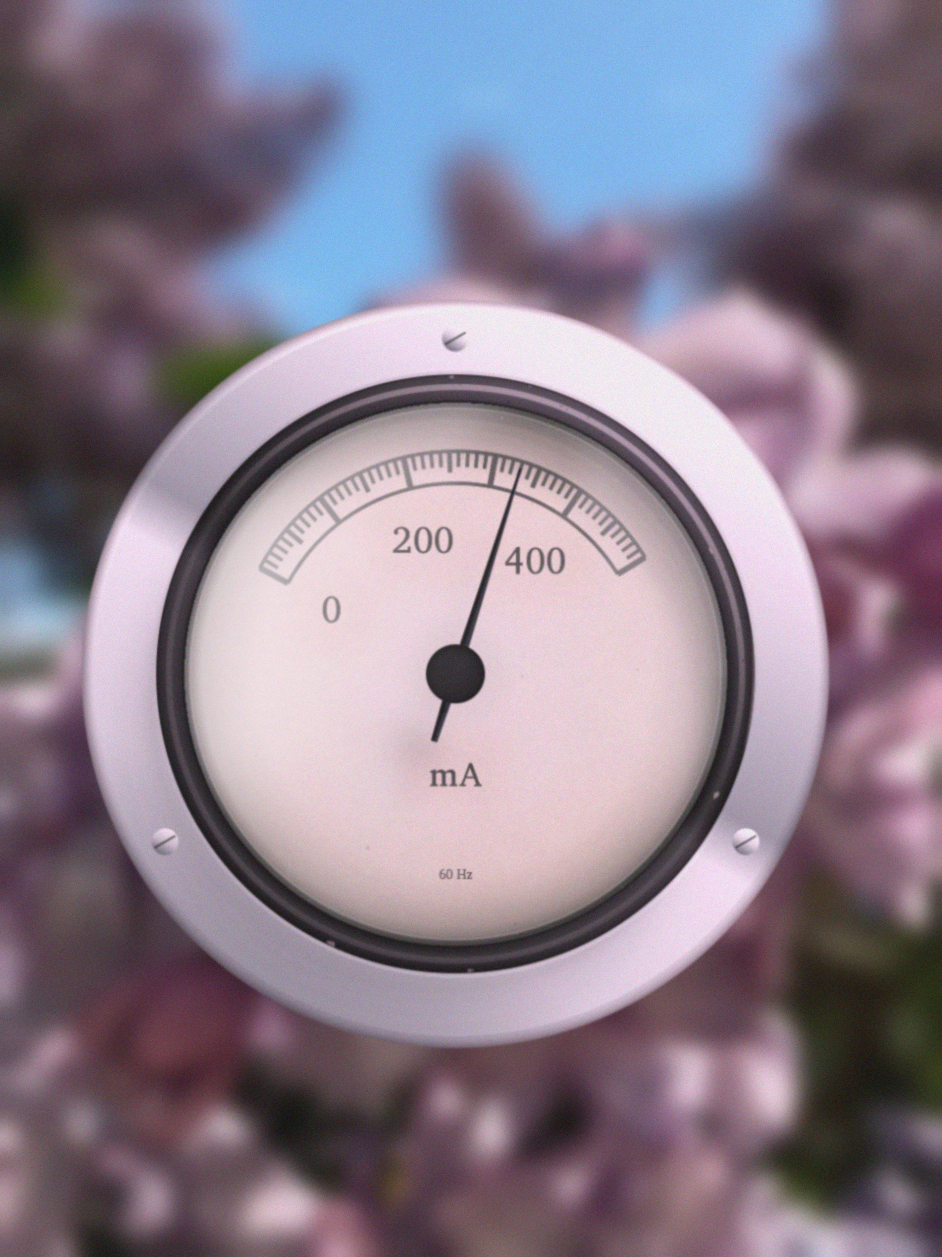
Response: 330 mA
